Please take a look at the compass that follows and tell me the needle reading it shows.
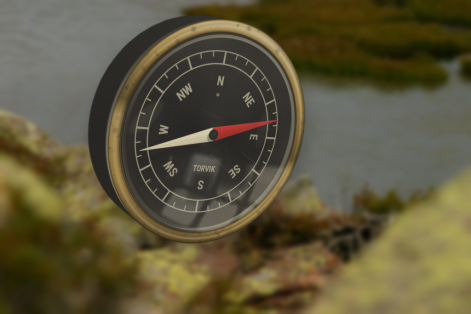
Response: 75 °
